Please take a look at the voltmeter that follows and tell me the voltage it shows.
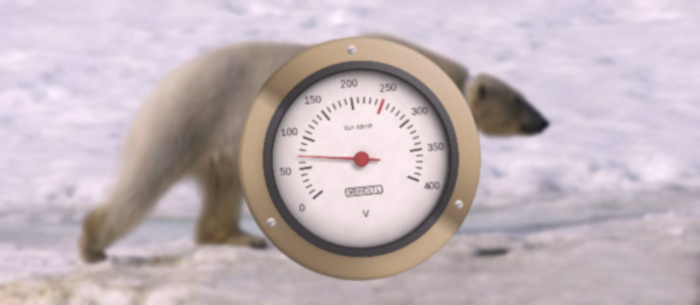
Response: 70 V
